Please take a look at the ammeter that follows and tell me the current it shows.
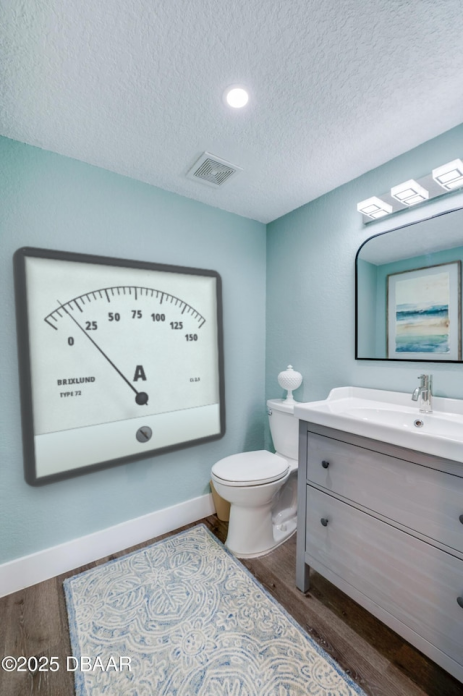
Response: 15 A
